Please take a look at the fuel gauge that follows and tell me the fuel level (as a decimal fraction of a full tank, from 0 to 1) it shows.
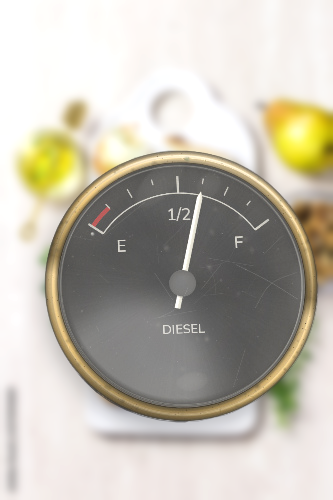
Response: 0.625
